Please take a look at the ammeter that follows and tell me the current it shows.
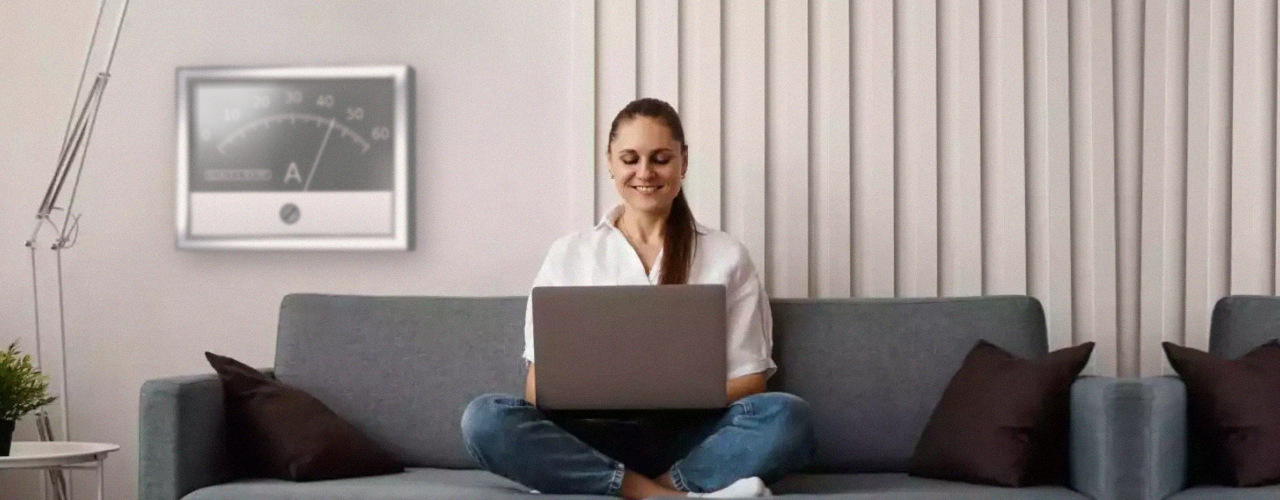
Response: 45 A
